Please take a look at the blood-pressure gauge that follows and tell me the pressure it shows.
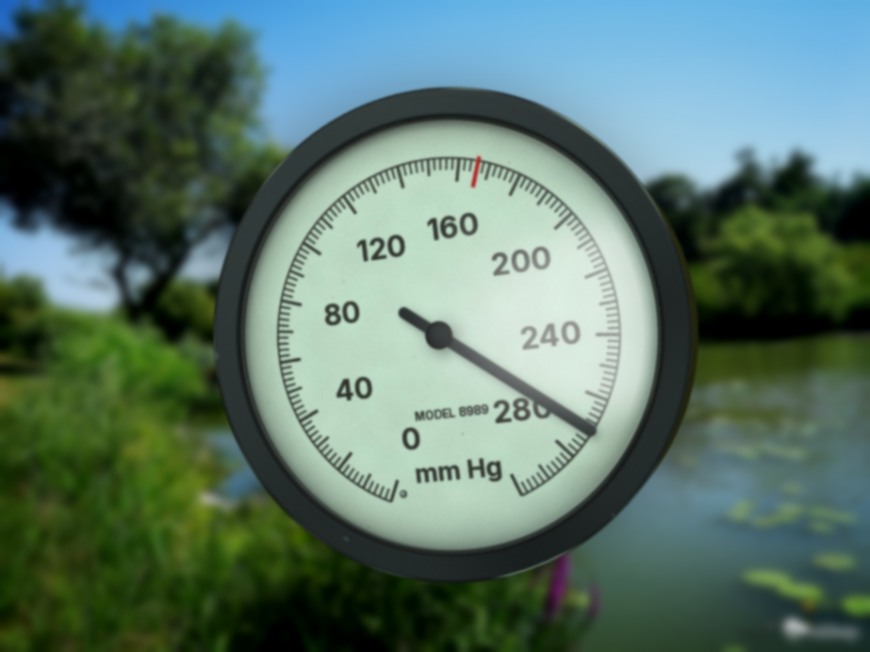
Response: 270 mmHg
